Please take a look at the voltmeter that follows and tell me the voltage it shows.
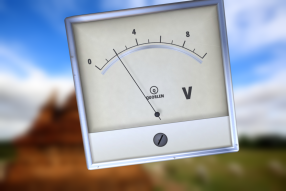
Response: 2 V
